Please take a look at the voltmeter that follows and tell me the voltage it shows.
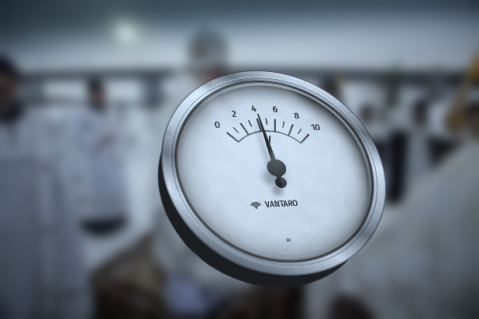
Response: 4 V
